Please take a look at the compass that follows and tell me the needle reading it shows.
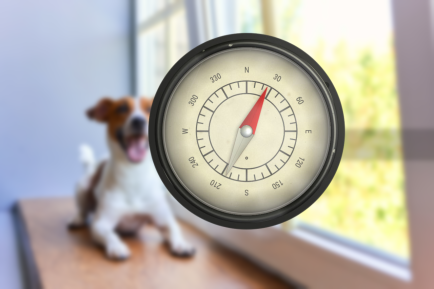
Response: 25 °
